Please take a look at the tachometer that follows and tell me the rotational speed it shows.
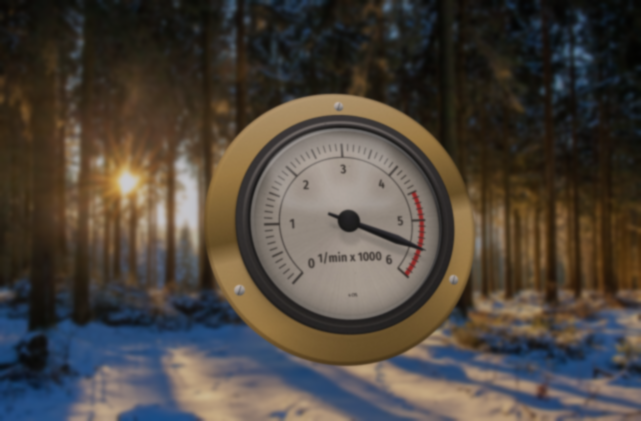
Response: 5500 rpm
